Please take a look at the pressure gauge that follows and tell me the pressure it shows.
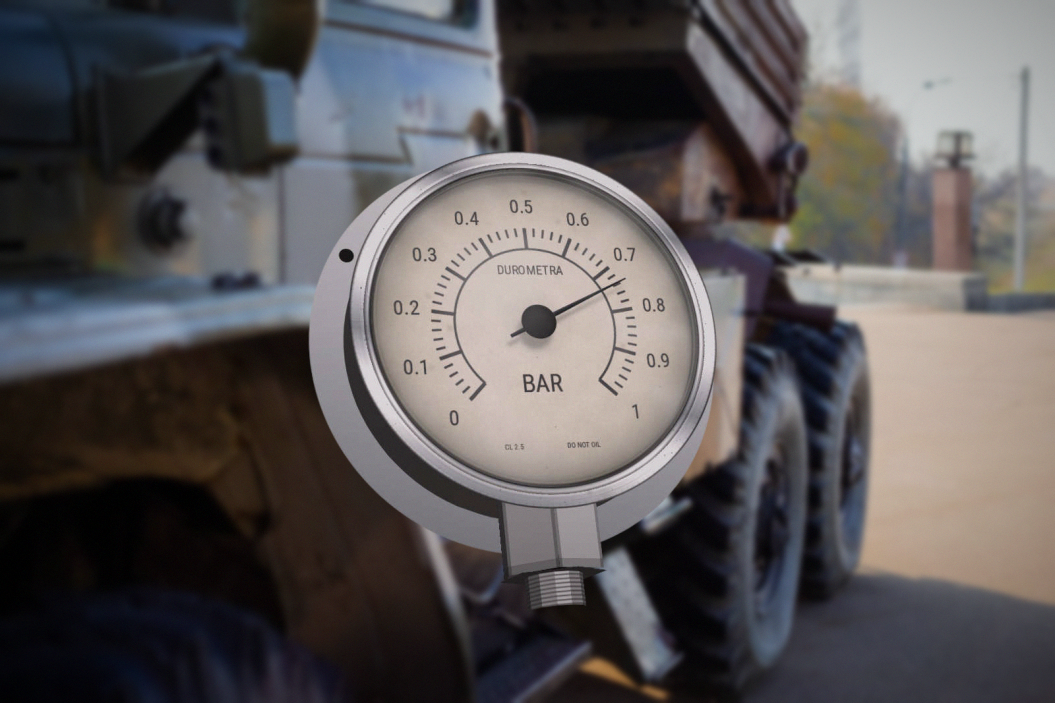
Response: 0.74 bar
